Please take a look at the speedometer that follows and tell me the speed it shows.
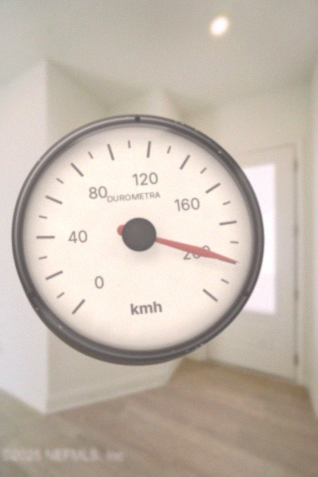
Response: 200 km/h
